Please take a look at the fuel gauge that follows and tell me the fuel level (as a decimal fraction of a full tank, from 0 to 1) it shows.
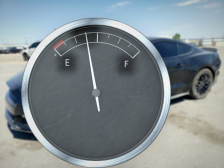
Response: 0.375
